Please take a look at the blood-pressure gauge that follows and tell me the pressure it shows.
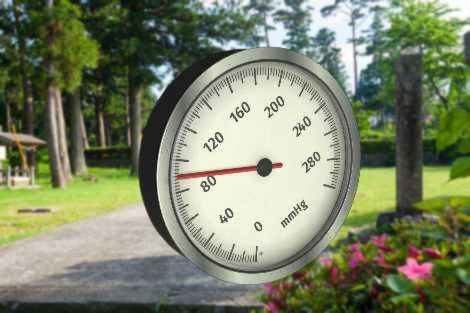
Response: 90 mmHg
